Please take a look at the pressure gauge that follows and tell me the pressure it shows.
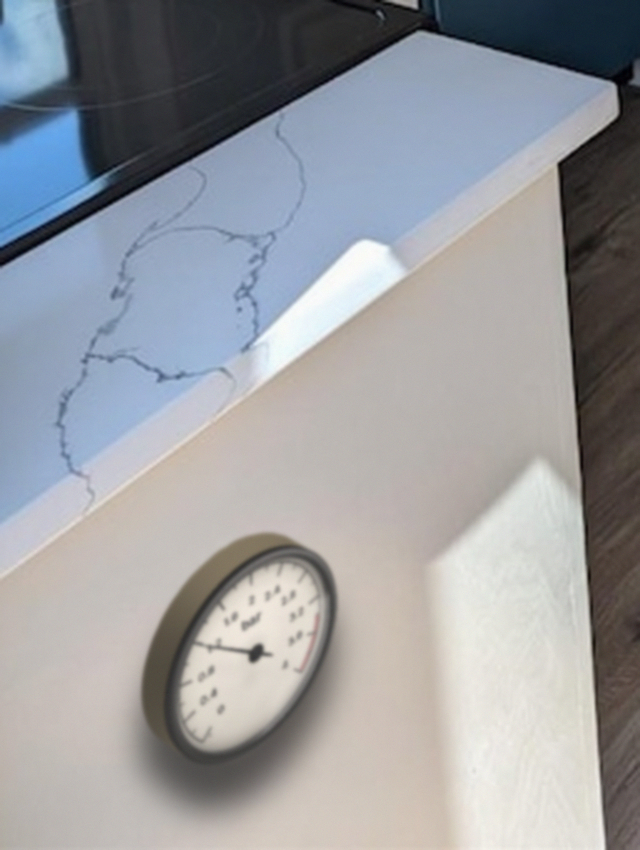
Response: 1.2 bar
